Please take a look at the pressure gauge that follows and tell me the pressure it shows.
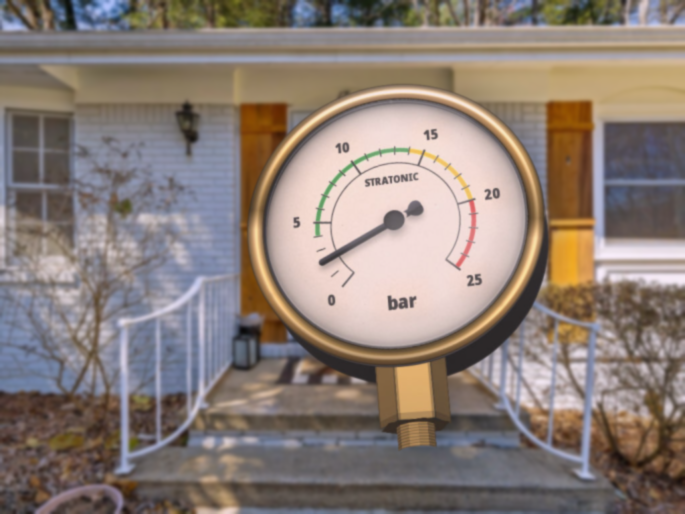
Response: 2 bar
